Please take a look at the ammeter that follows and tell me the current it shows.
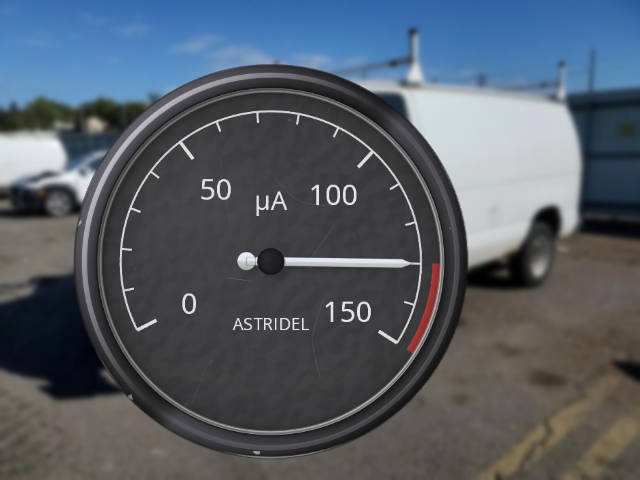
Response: 130 µA
